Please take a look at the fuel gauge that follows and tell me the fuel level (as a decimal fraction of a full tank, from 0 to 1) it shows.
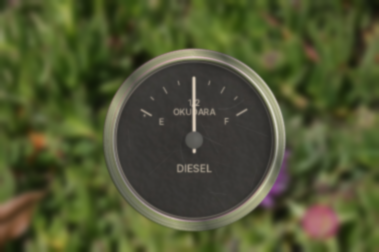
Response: 0.5
